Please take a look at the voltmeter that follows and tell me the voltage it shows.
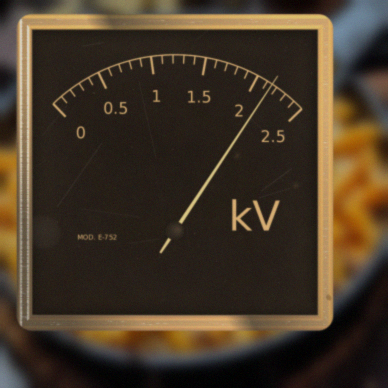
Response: 2.15 kV
